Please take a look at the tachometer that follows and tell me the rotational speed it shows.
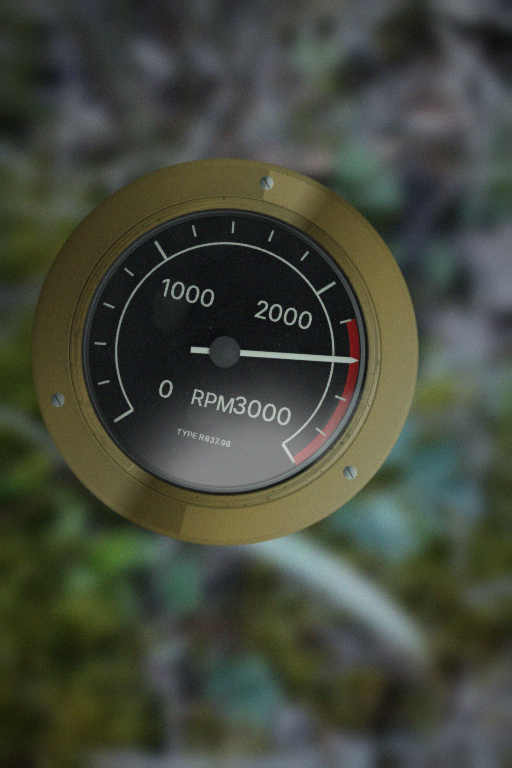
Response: 2400 rpm
